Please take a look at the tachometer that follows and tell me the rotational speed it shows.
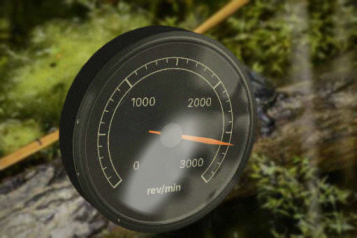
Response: 2600 rpm
